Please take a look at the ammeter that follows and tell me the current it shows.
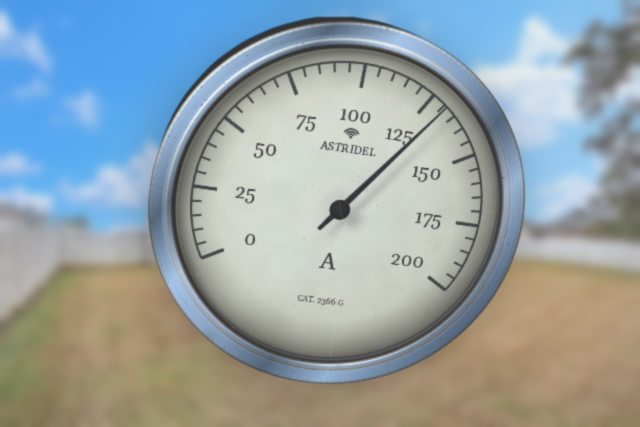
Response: 130 A
